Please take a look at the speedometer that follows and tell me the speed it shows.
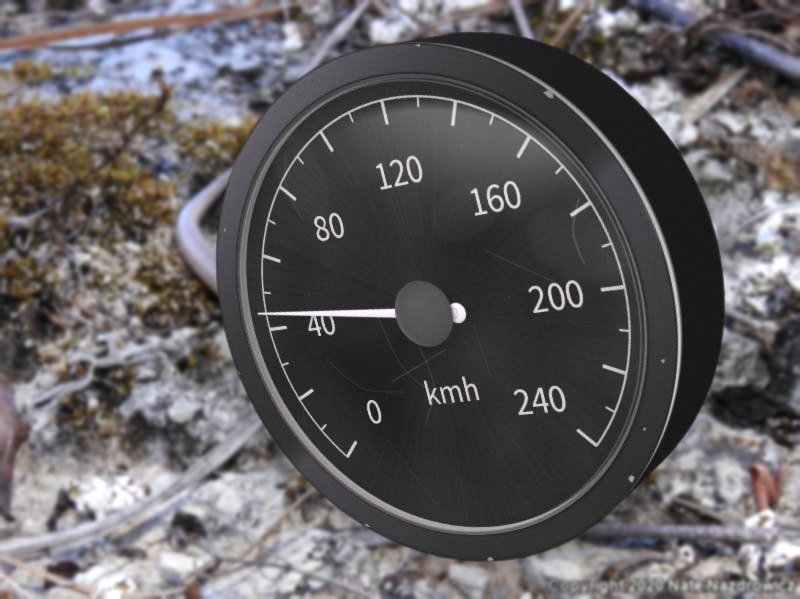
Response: 45 km/h
